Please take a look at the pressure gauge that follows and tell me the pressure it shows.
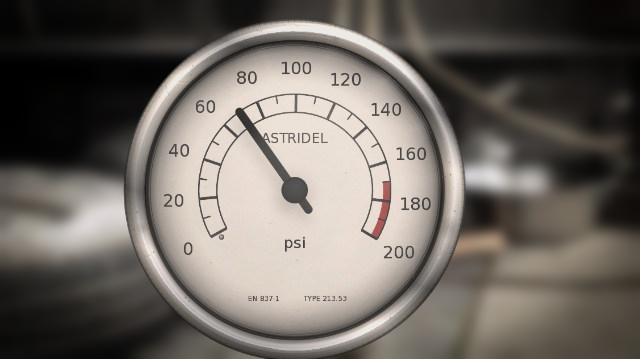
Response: 70 psi
